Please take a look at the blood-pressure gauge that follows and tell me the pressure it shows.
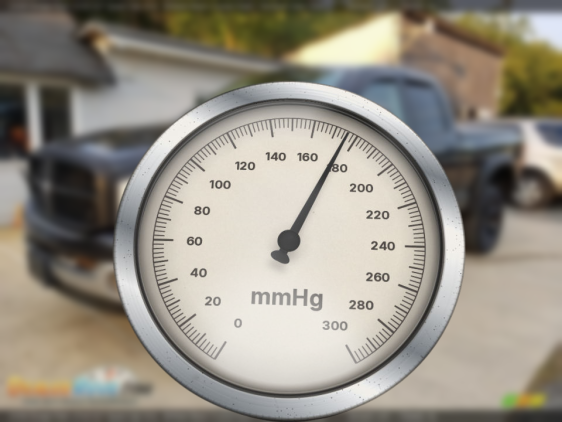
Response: 176 mmHg
